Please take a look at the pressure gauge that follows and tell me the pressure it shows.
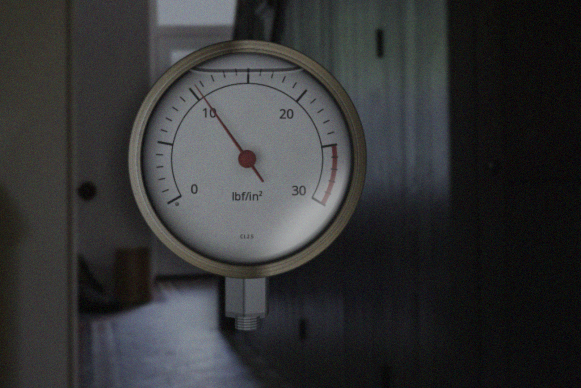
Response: 10.5 psi
